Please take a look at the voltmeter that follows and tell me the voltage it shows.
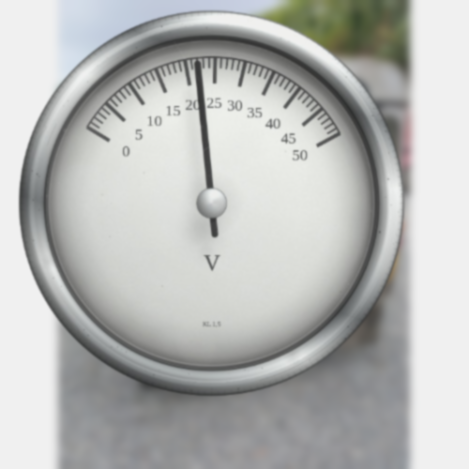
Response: 22 V
